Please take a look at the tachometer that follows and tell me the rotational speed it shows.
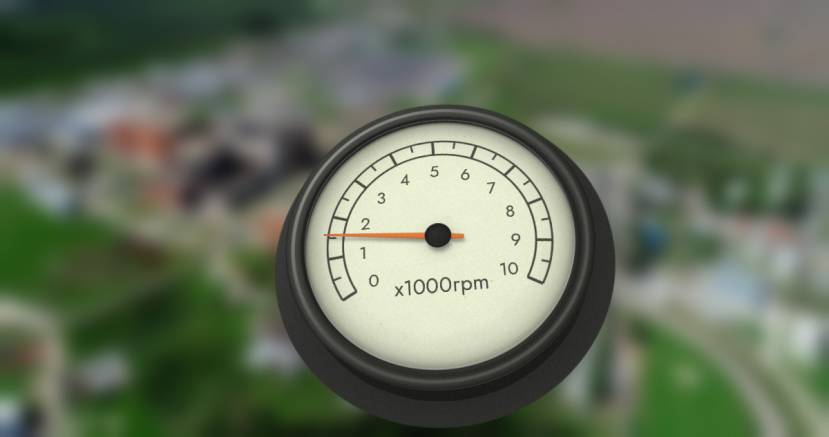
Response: 1500 rpm
